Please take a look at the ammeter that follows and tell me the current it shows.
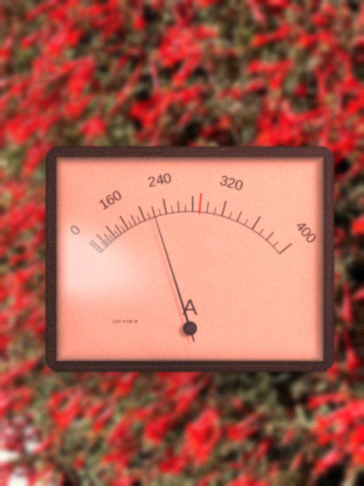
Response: 220 A
